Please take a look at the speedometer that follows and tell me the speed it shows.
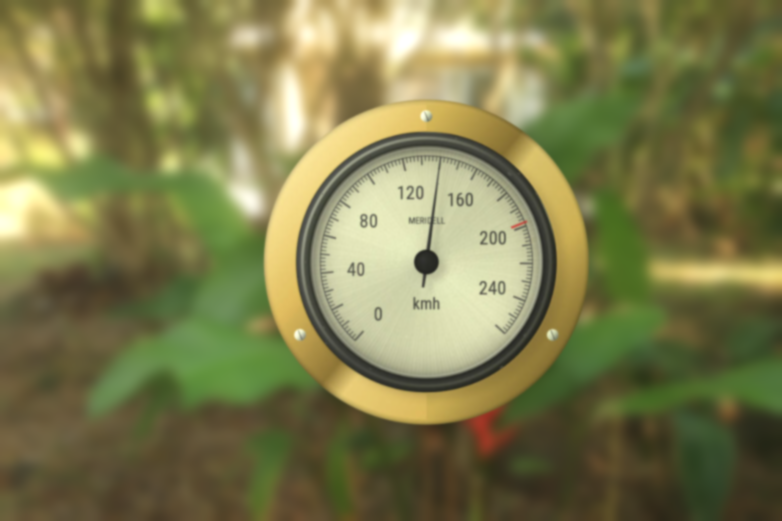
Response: 140 km/h
